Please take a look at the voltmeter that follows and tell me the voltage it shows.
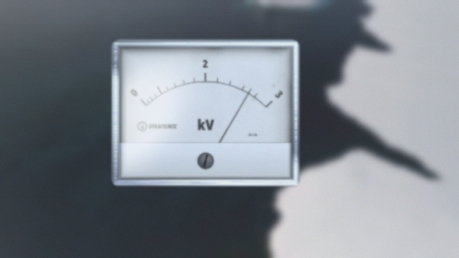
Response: 2.7 kV
